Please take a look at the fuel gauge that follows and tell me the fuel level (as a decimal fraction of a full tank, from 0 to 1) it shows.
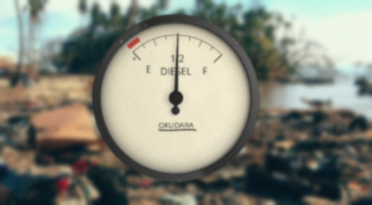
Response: 0.5
